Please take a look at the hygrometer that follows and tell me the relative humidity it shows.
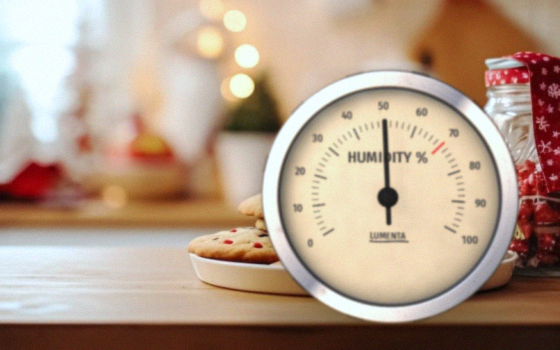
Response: 50 %
